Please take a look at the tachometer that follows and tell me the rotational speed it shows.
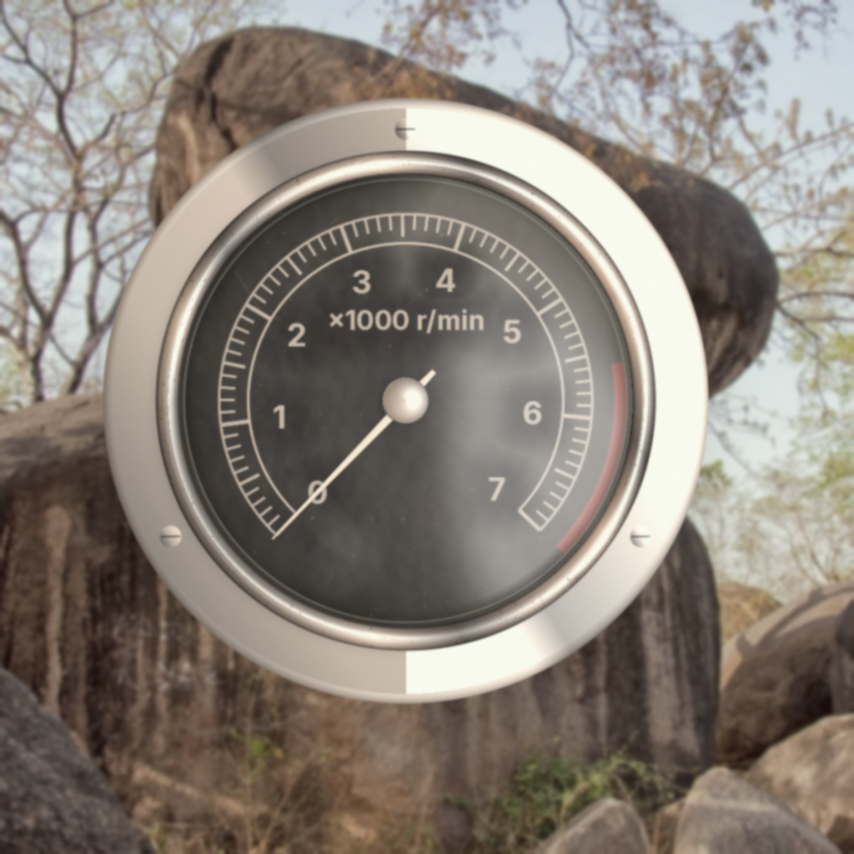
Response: 0 rpm
